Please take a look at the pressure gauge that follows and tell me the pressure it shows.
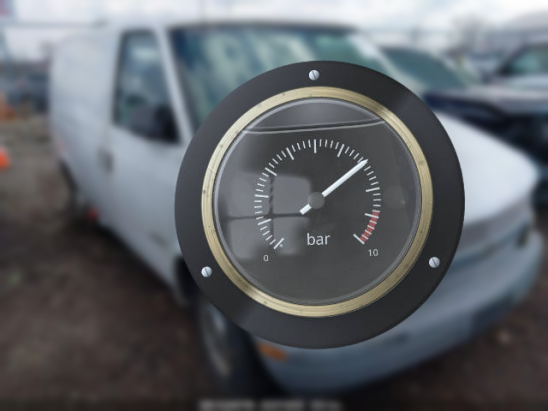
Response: 7 bar
